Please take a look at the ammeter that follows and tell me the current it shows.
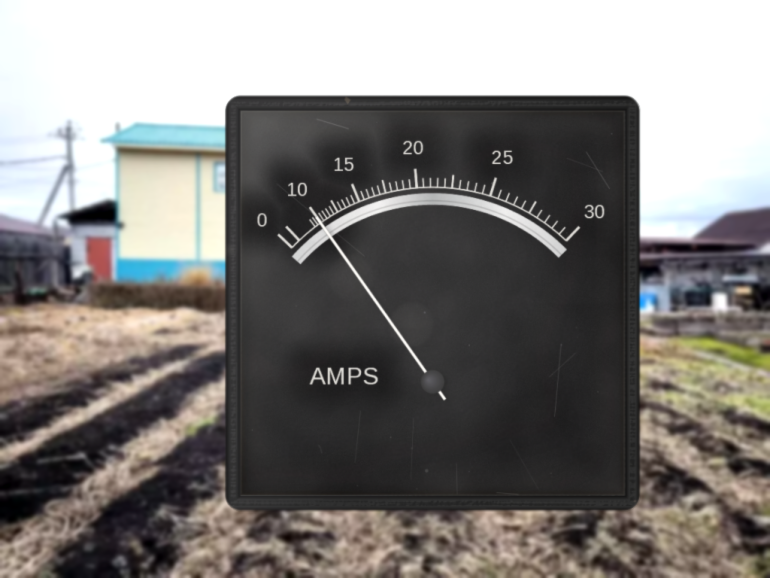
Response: 10 A
